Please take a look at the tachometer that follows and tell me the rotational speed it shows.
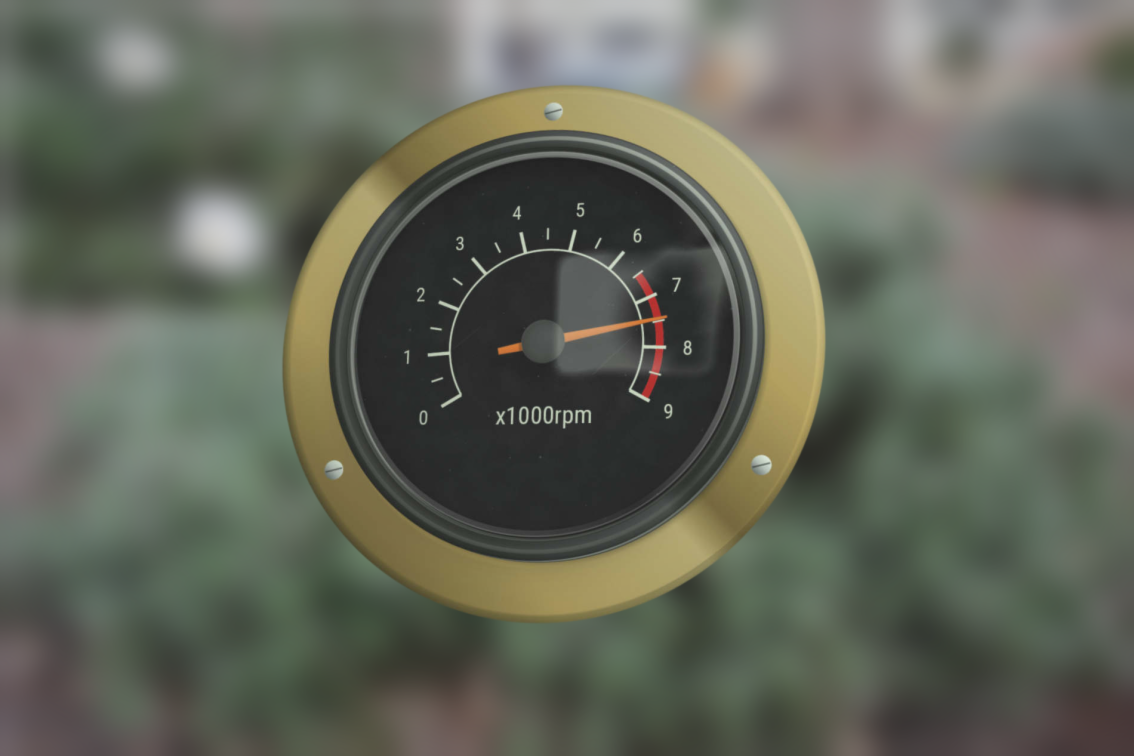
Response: 7500 rpm
